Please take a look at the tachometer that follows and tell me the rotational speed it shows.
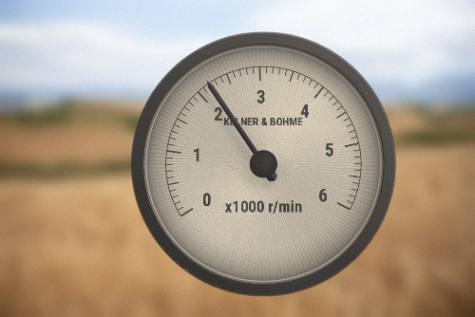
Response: 2200 rpm
